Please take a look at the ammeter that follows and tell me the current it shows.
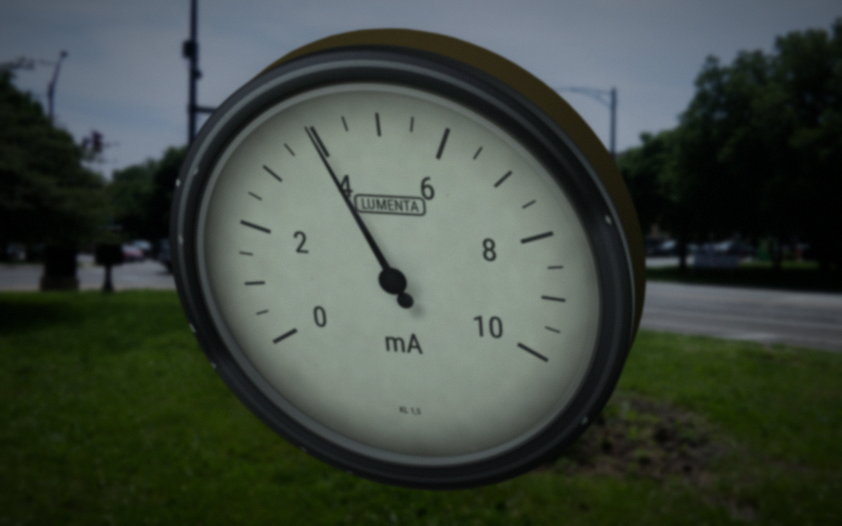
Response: 4 mA
